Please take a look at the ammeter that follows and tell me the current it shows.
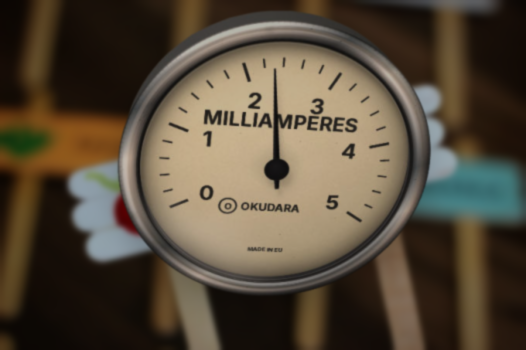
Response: 2.3 mA
